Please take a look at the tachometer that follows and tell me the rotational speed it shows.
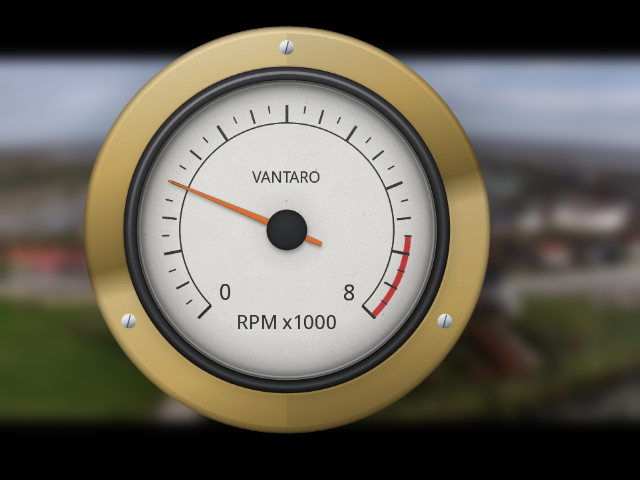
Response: 2000 rpm
